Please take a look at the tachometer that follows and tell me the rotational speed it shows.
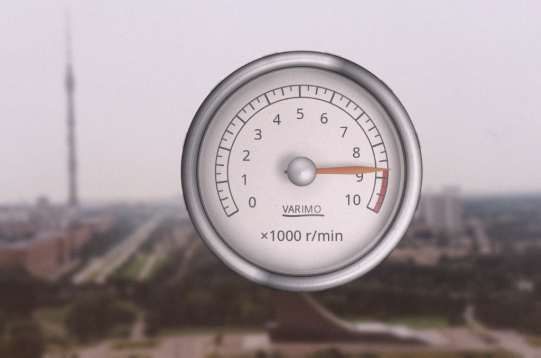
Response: 8750 rpm
